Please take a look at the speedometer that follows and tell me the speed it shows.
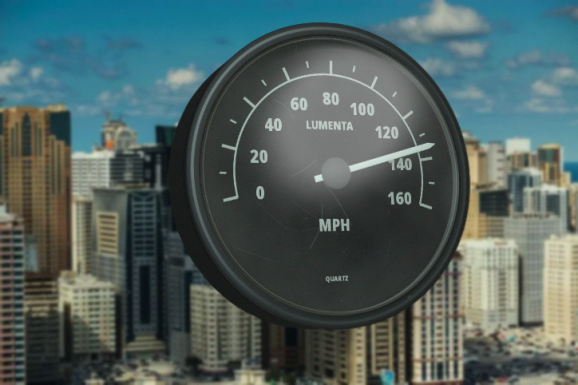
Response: 135 mph
